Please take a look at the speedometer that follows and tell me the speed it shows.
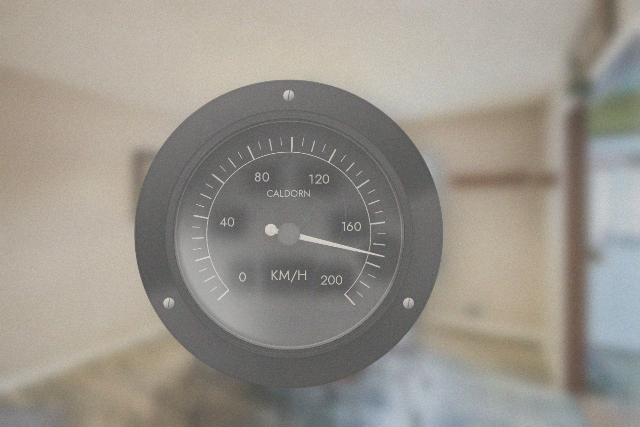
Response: 175 km/h
